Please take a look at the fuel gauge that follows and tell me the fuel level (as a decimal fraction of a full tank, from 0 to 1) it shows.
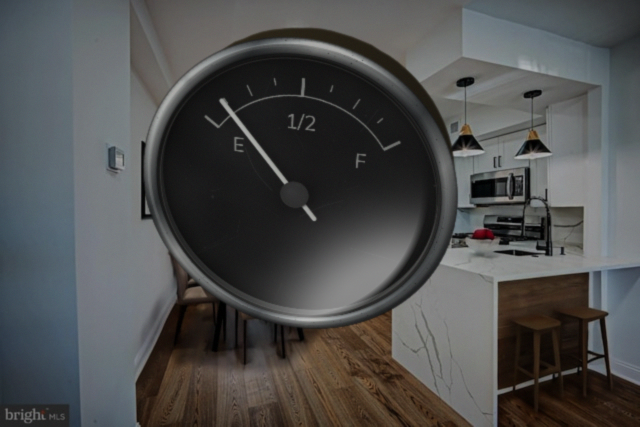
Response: 0.125
